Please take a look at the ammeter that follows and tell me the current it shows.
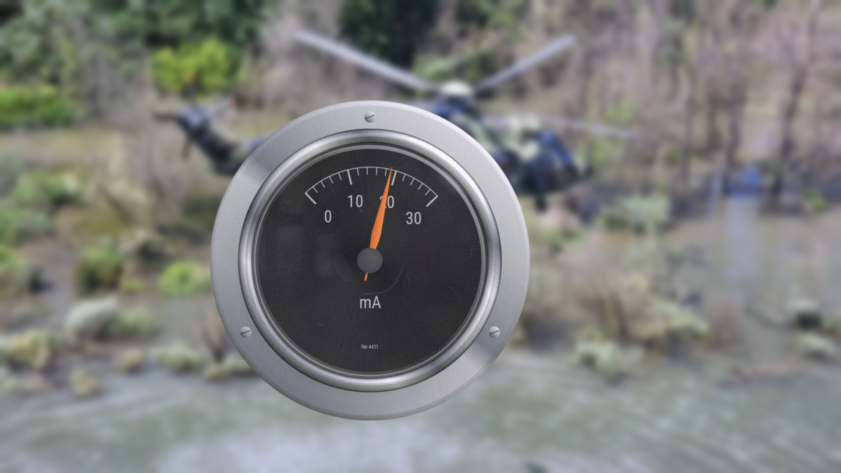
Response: 19 mA
